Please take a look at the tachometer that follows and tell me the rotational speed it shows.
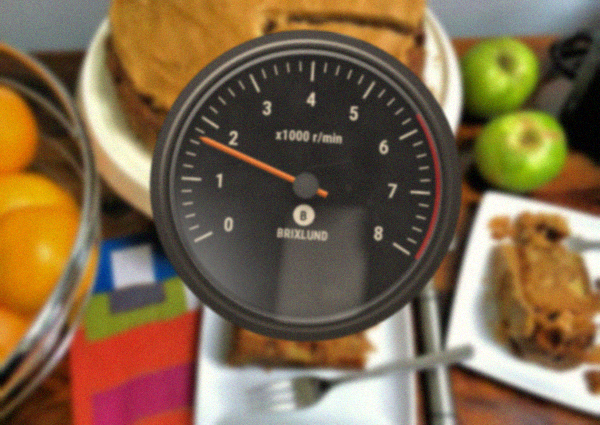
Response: 1700 rpm
